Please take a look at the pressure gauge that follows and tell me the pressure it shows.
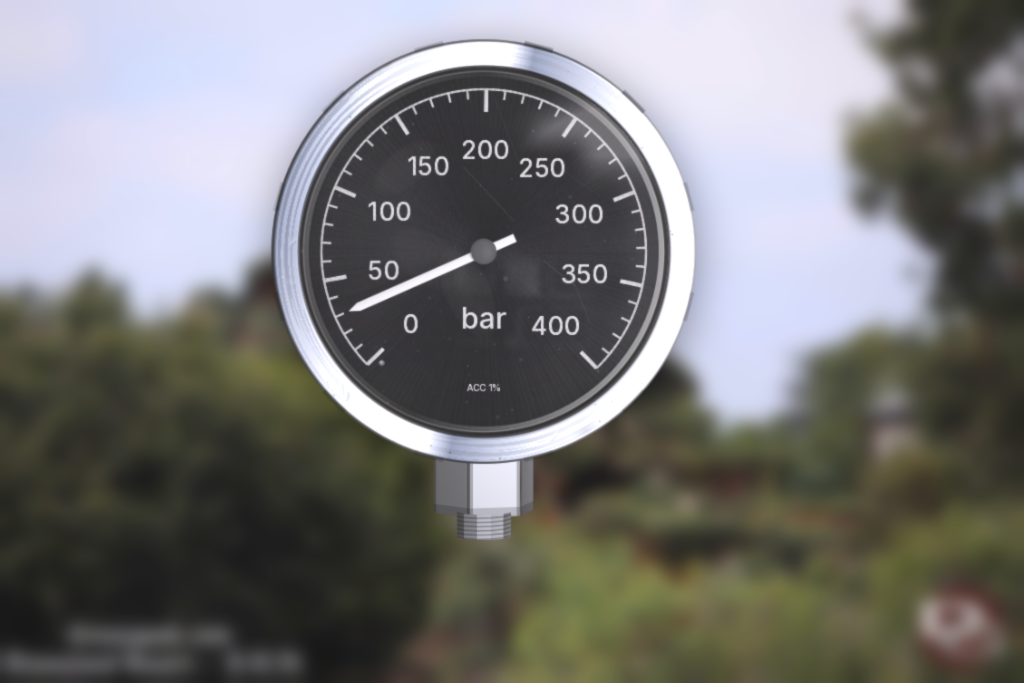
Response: 30 bar
